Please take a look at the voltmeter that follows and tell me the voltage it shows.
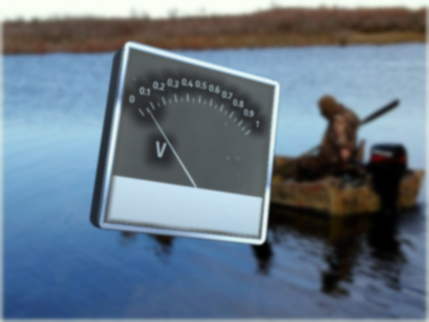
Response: 0.05 V
